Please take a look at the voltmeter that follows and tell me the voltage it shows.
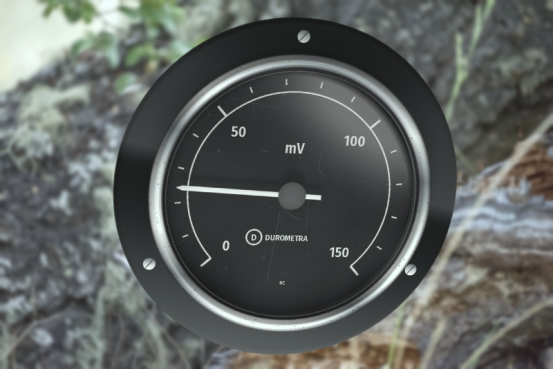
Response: 25 mV
